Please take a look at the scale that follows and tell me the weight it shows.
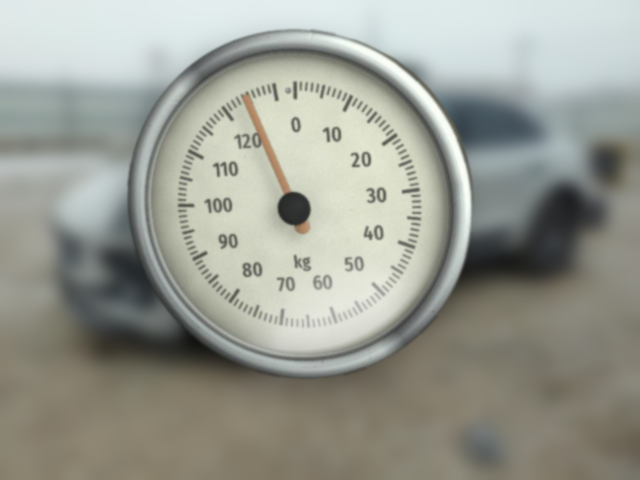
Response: 125 kg
